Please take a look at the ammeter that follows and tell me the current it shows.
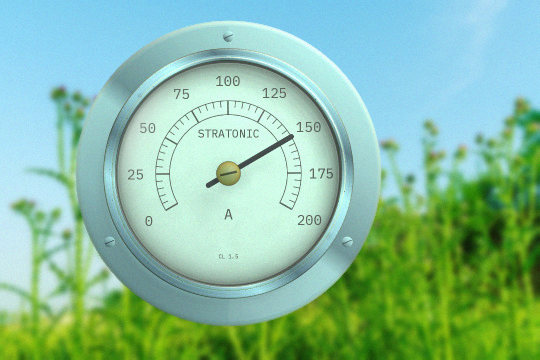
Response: 150 A
